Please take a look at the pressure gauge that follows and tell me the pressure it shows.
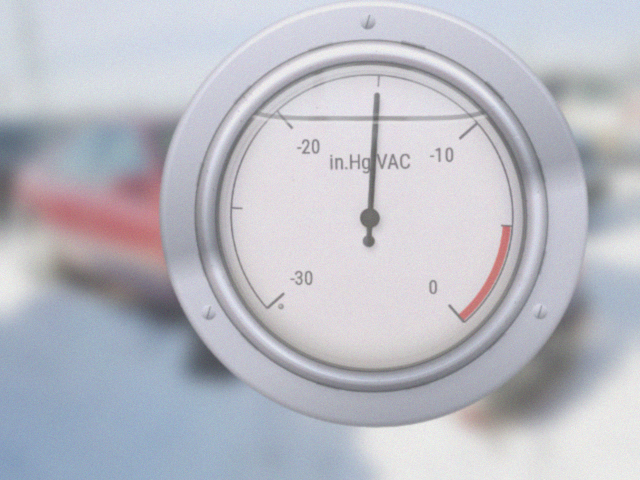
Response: -15 inHg
